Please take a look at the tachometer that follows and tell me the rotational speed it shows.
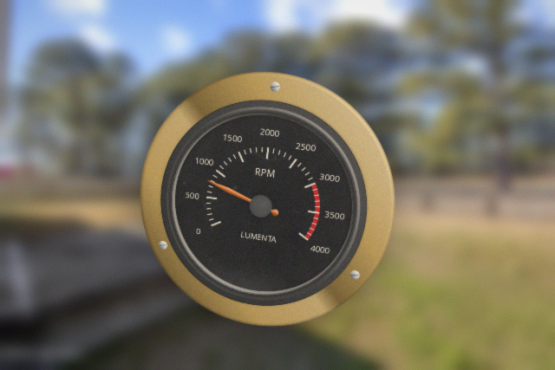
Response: 800 rpm
